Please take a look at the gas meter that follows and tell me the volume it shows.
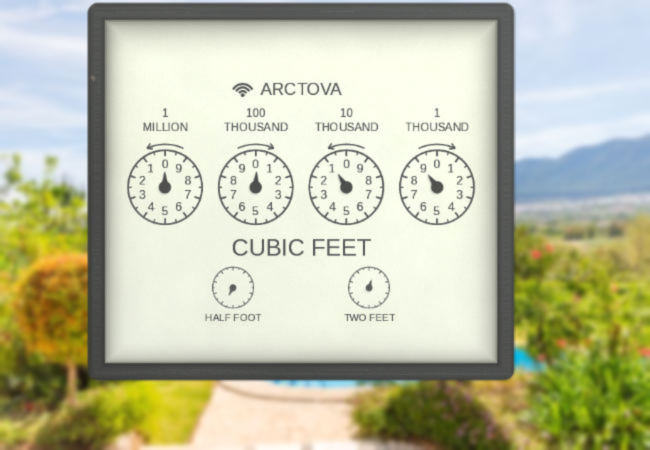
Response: 900 ft³
